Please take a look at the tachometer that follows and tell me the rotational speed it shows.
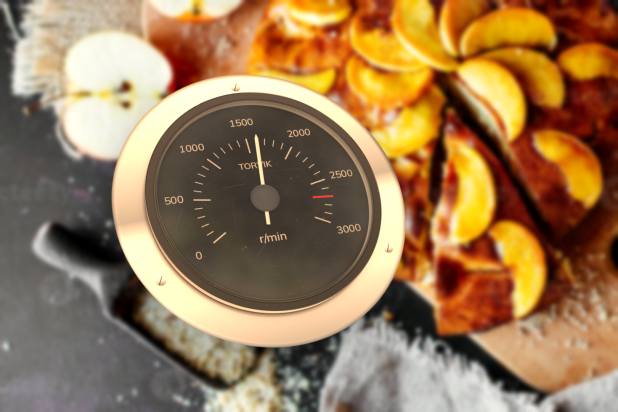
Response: 1600 rpm
